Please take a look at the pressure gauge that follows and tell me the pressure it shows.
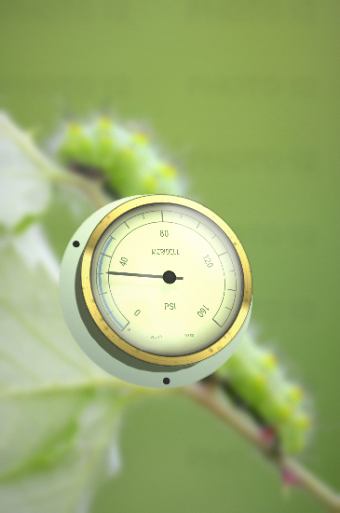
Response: 30 psi
